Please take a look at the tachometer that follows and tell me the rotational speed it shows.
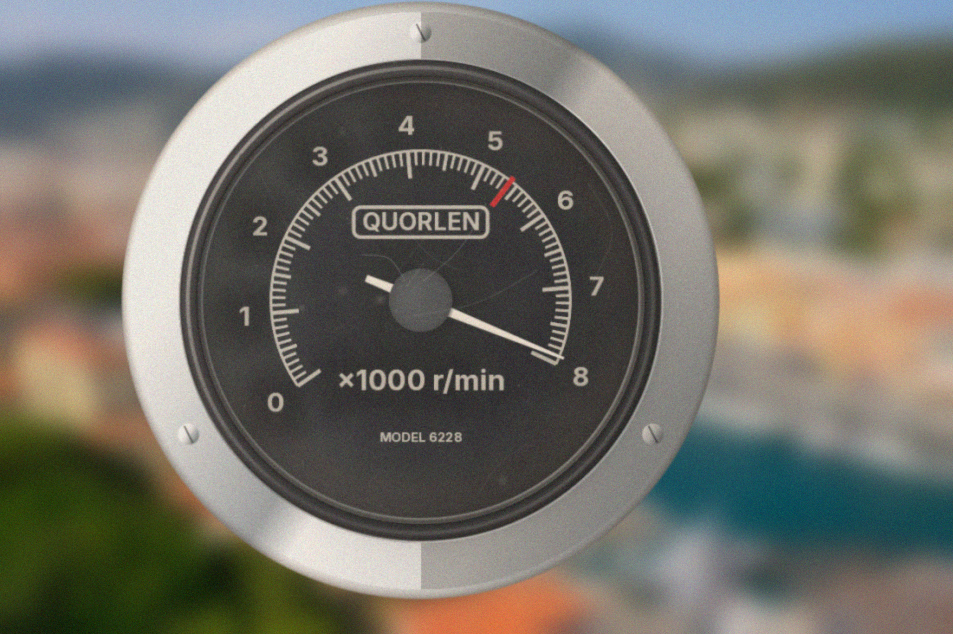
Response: 7900 rpm
